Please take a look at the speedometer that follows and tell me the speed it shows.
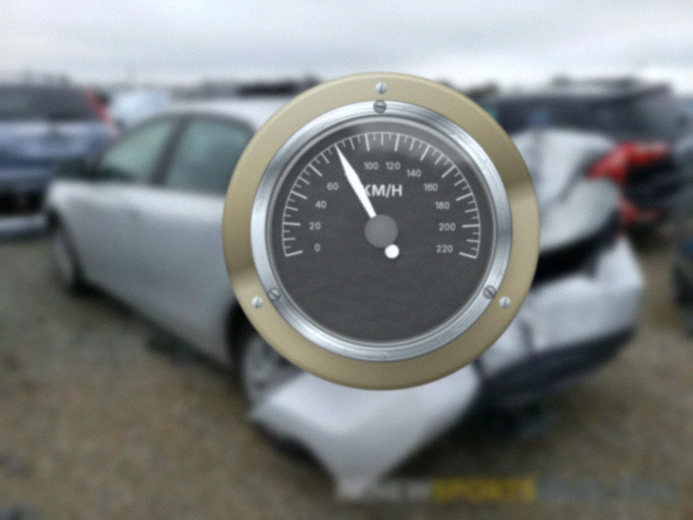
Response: 80 km/h
